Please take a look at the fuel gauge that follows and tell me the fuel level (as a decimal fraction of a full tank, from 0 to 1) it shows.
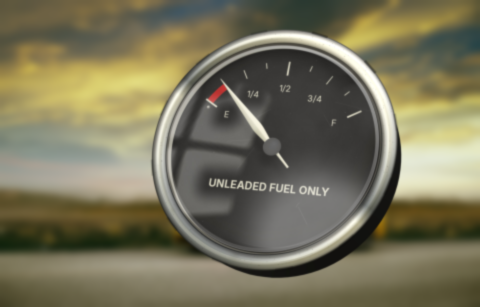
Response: 0.125
